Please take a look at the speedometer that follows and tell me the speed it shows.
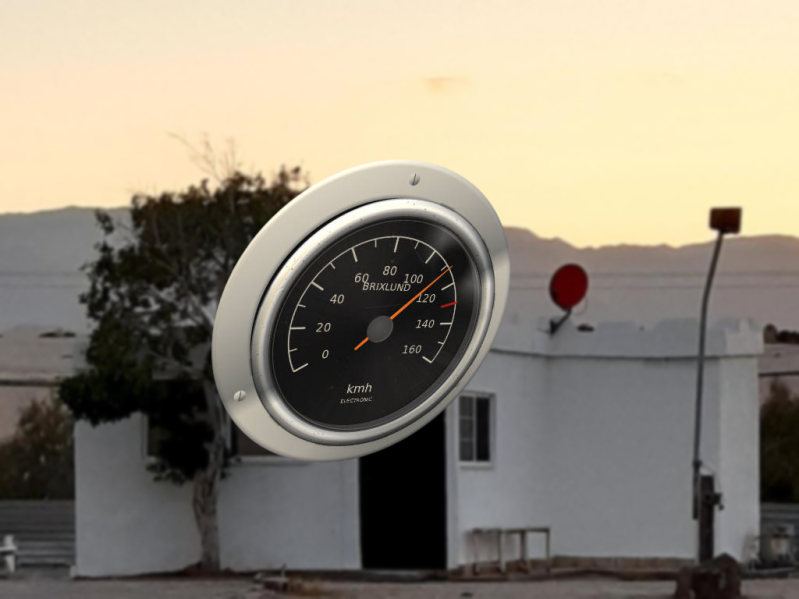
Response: 110 km/h
